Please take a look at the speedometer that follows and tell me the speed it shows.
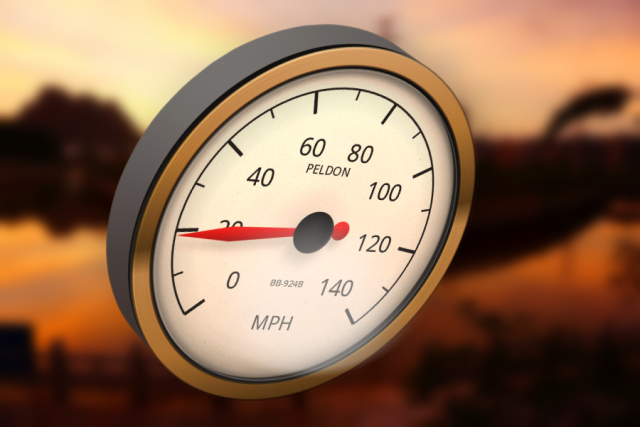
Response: 20 mph
